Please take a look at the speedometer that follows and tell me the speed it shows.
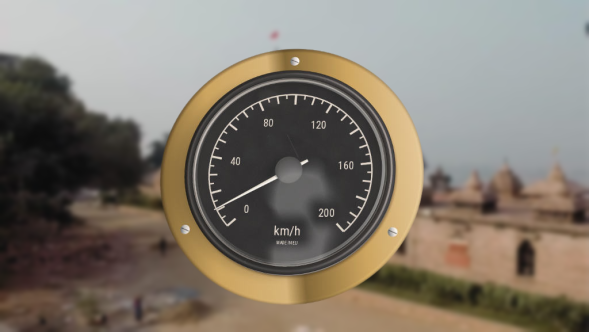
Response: 10 km/h
